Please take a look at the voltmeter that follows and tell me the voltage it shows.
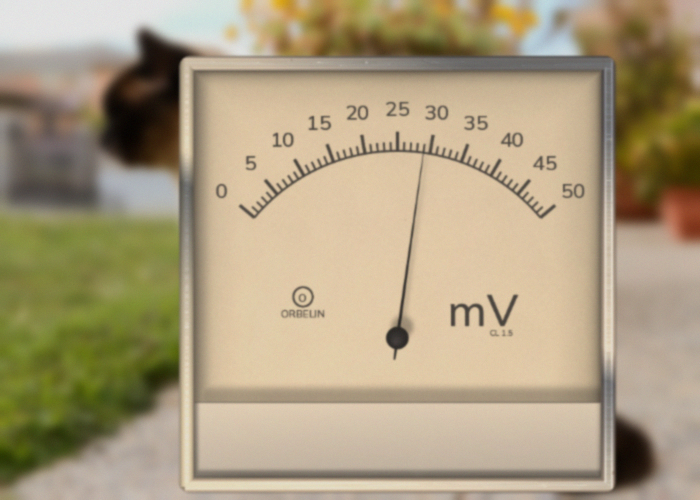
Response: 29 mV
